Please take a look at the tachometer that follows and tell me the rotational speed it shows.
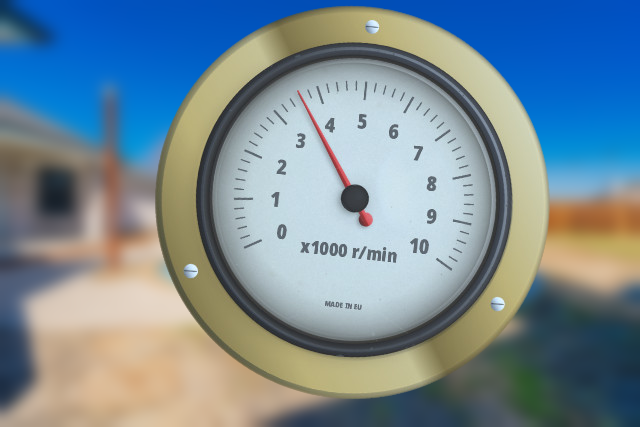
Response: 3600 rpm
